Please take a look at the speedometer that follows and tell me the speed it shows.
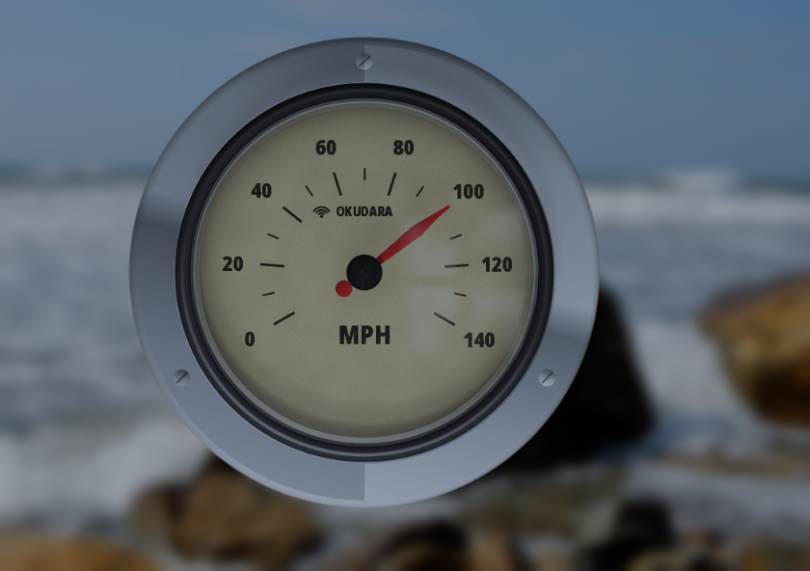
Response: 100 mph
